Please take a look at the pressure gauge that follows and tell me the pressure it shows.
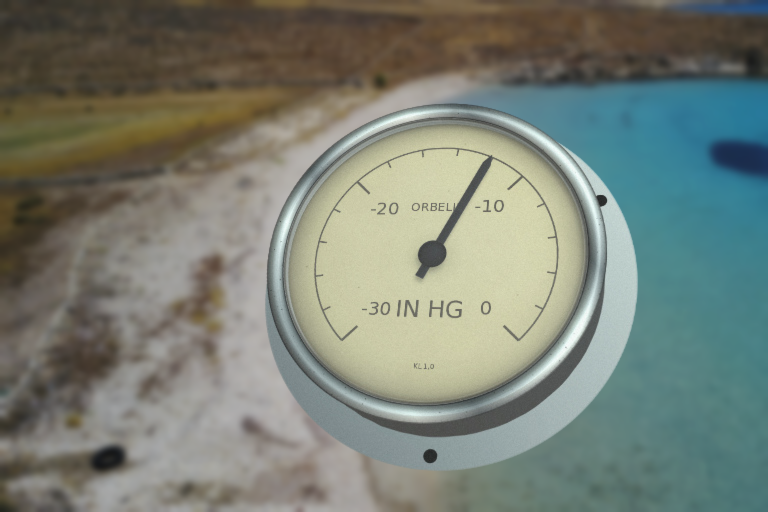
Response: -12 inHg
